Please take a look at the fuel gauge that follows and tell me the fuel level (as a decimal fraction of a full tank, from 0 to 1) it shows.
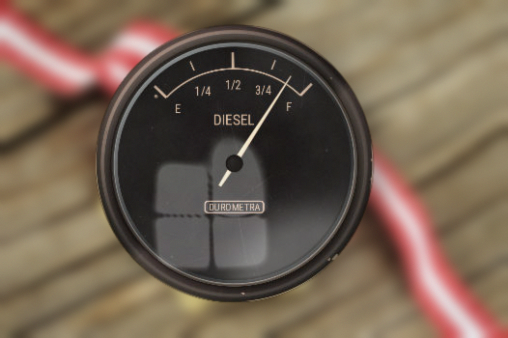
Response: 0.875
